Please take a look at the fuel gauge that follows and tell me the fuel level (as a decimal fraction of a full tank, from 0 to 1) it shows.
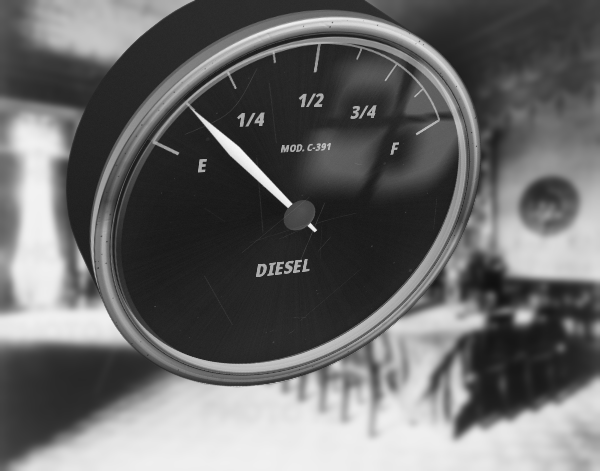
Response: 0.125
